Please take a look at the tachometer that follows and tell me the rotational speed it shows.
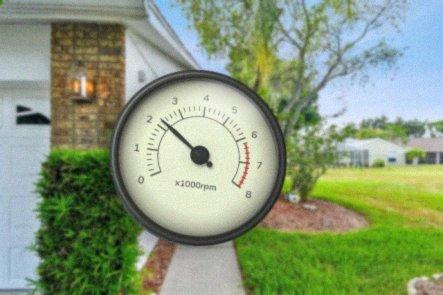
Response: 2200 rpm
